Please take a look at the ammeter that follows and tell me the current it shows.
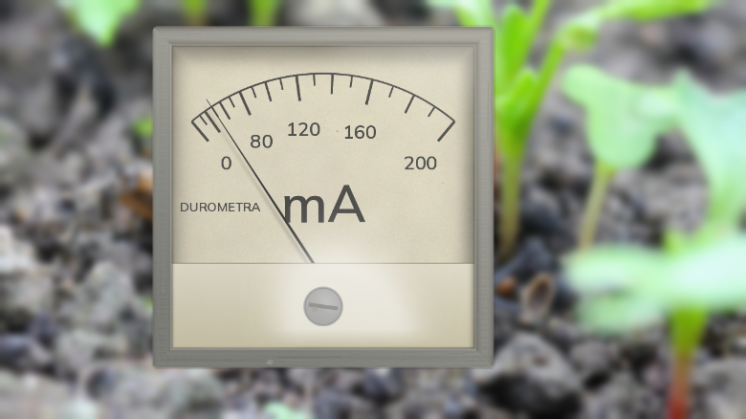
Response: 50 mA
